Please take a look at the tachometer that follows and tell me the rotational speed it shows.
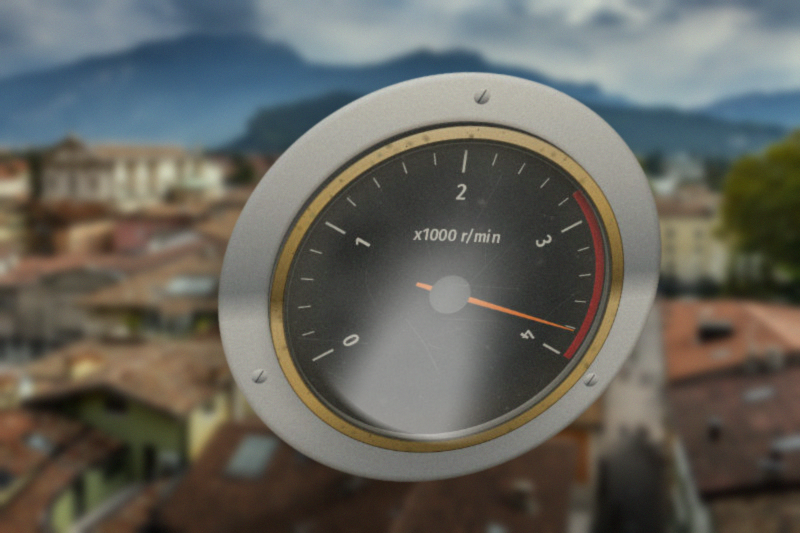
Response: 3800 rpm
